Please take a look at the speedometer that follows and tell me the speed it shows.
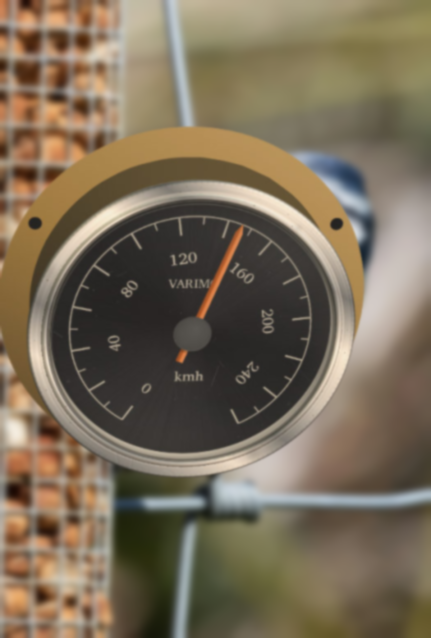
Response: 145 km/h
